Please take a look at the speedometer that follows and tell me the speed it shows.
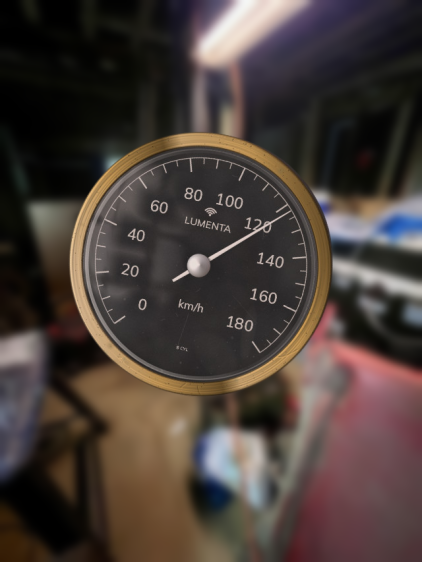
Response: 122.5 km/h
